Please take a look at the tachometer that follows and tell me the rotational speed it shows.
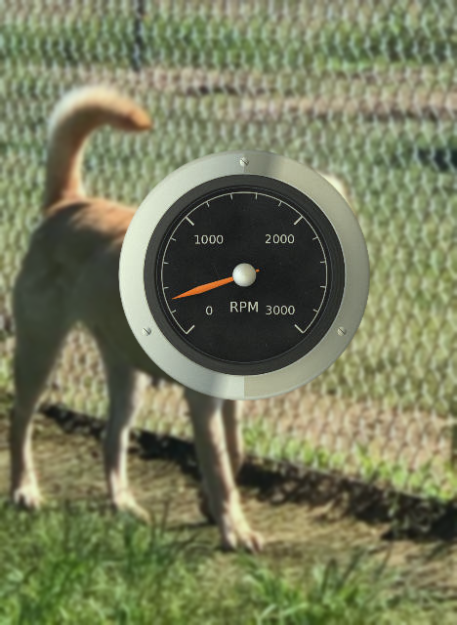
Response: 300 rpm
